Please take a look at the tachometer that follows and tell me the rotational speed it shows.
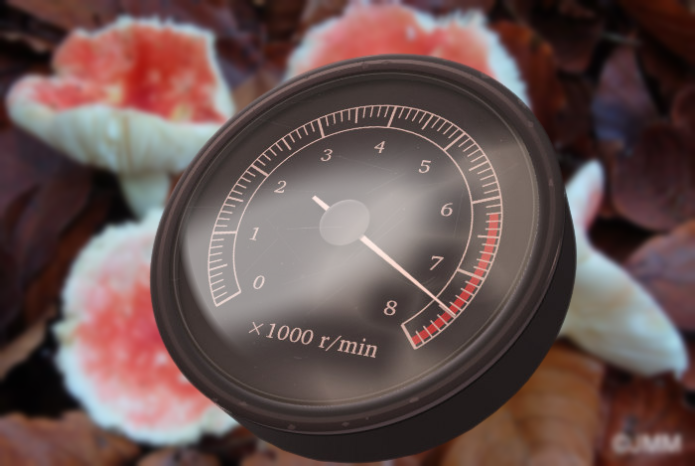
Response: 7500 rpm
